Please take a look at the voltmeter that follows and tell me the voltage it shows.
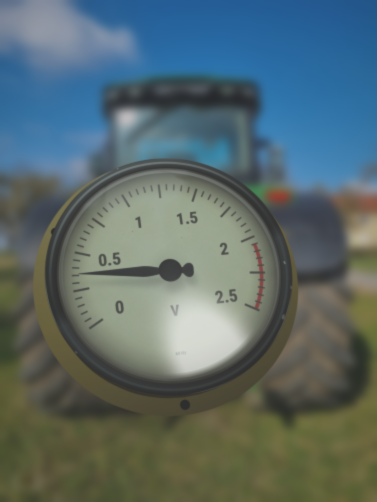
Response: 0.35 V
